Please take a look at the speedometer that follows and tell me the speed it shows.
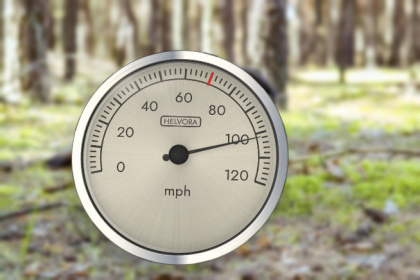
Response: 102 mph
